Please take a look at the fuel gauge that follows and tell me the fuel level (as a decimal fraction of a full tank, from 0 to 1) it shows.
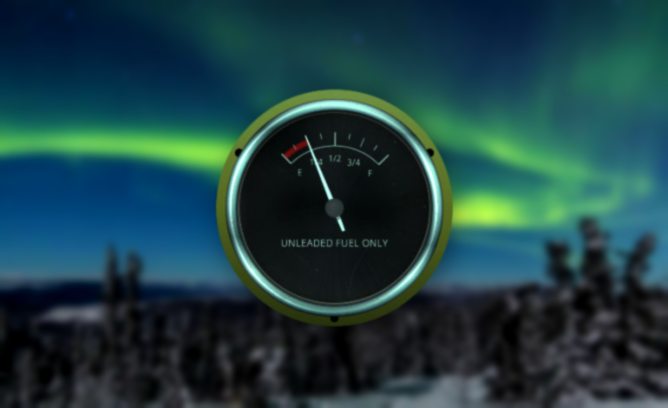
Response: 0.25
